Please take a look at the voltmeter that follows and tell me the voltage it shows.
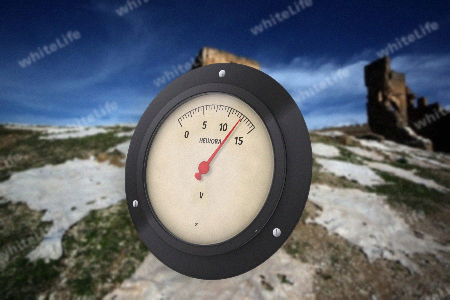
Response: 12.5 V
